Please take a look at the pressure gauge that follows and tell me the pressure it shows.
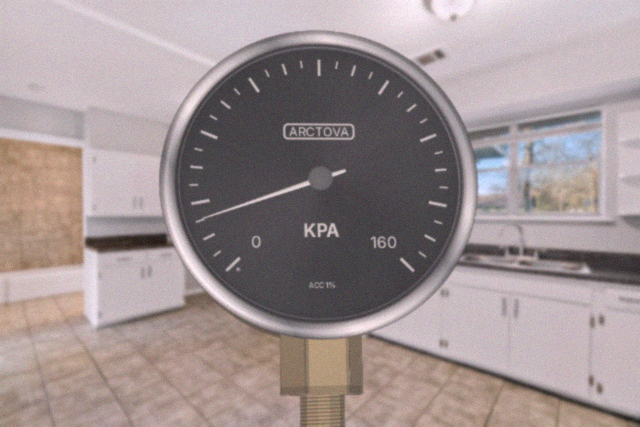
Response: 15 kPa
